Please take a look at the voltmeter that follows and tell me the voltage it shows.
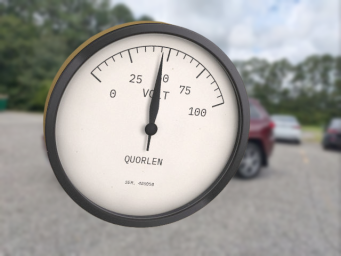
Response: 45 V
